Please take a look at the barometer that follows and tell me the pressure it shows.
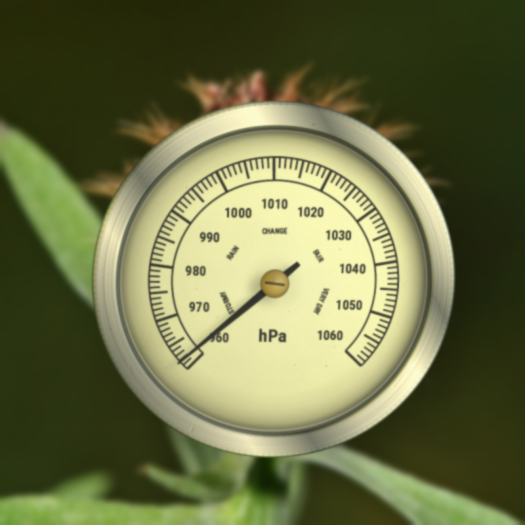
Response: 962 hPa
